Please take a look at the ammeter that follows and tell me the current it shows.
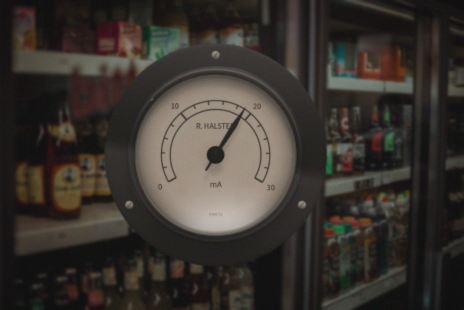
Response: 19 mA
